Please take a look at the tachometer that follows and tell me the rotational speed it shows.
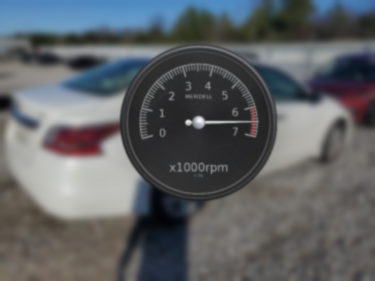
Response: 6500 rpm
